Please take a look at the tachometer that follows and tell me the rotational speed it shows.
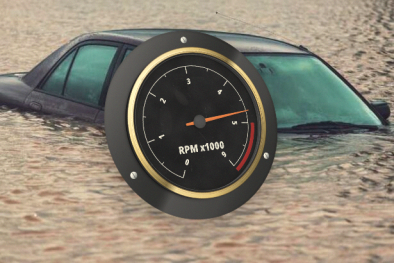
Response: 4750 rpm
